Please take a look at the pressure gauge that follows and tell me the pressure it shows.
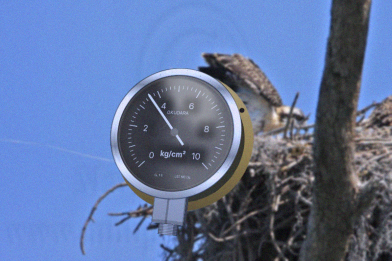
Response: 3.6 kg/cm²
